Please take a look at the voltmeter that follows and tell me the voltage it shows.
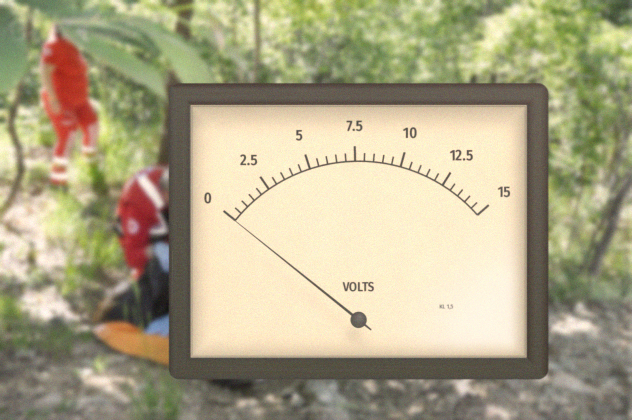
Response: 0 V
